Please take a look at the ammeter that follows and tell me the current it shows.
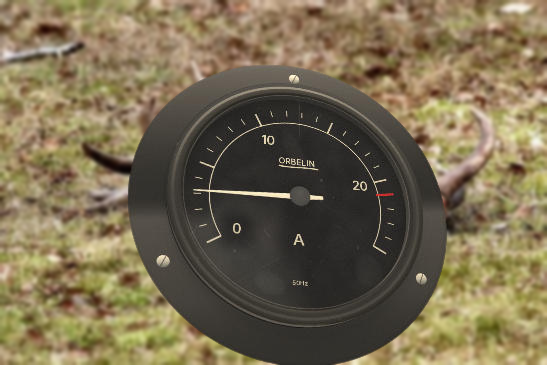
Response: 3 A
